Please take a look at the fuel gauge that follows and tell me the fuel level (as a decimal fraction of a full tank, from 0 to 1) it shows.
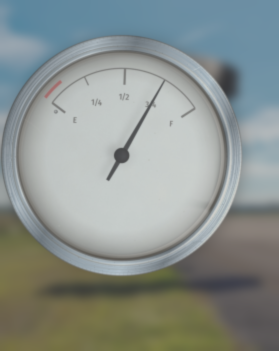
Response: 0.75
